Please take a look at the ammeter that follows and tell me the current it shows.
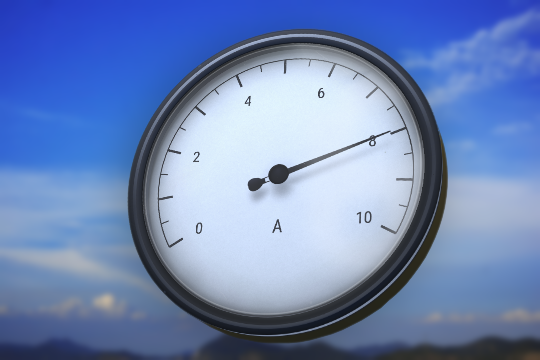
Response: 8 A
